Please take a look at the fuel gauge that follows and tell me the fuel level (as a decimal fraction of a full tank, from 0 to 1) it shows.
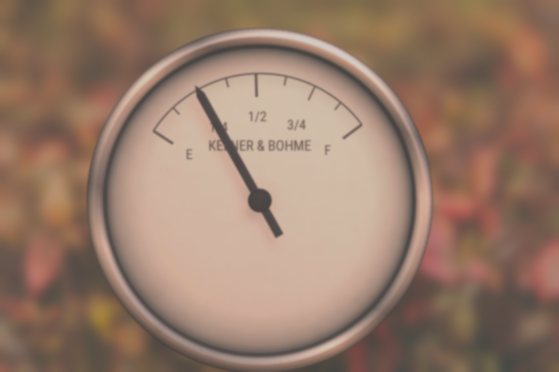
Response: 0.25
